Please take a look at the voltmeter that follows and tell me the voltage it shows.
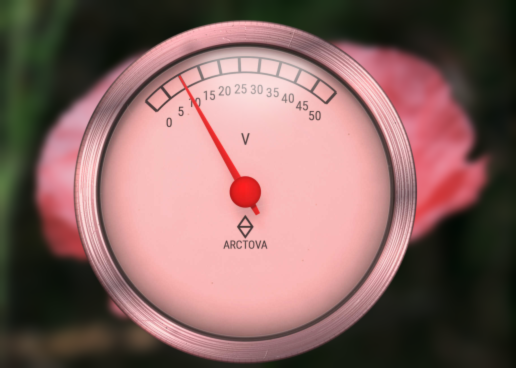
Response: 10 V
